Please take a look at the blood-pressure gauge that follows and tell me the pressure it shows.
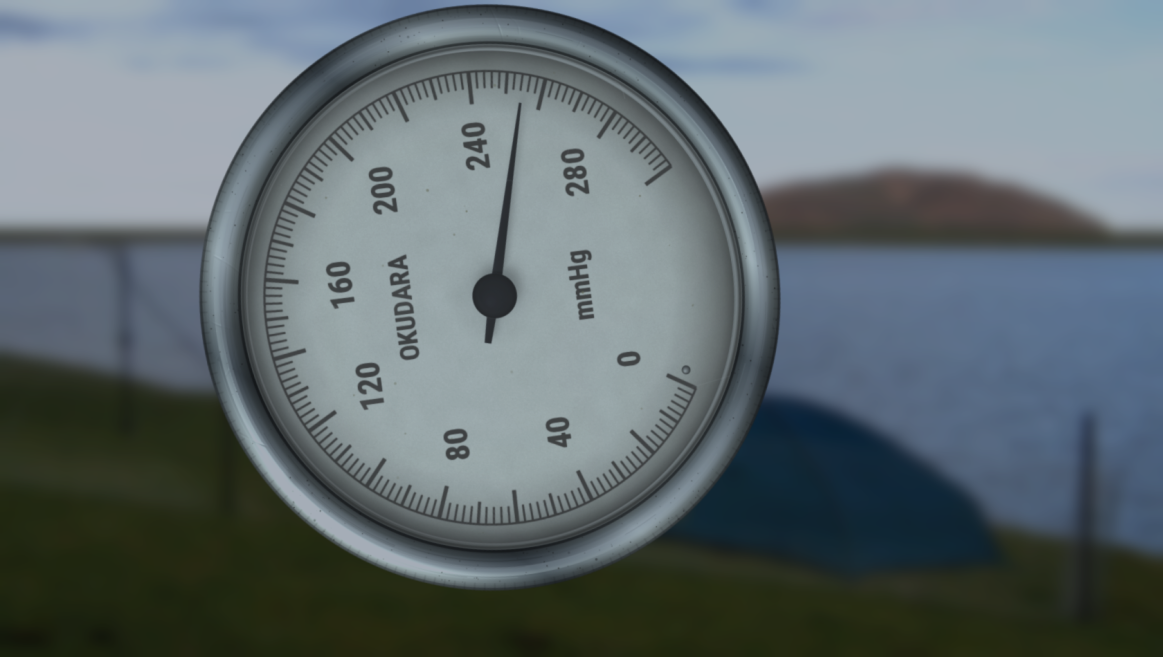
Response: 254 mmHg
